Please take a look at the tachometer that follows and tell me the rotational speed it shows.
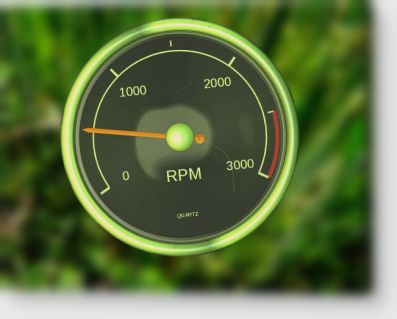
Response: 500 rpm
